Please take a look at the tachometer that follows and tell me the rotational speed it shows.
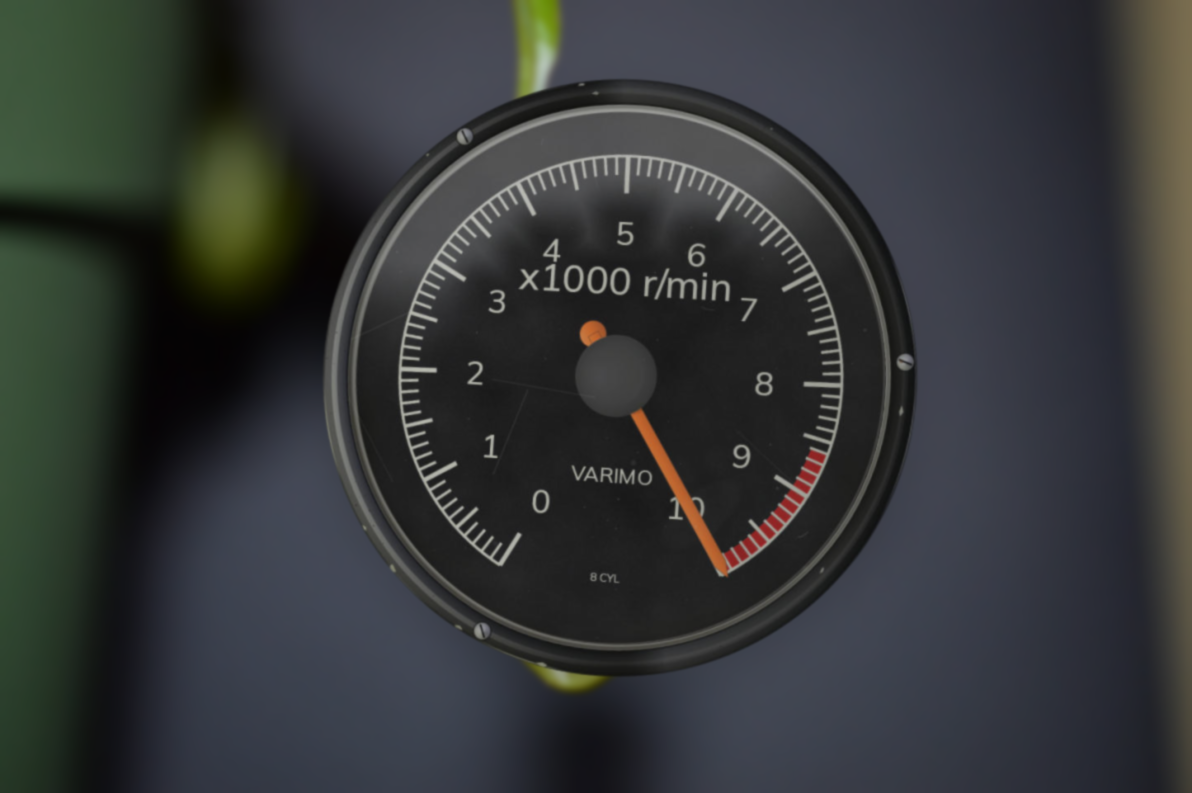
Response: 9950 rpm
